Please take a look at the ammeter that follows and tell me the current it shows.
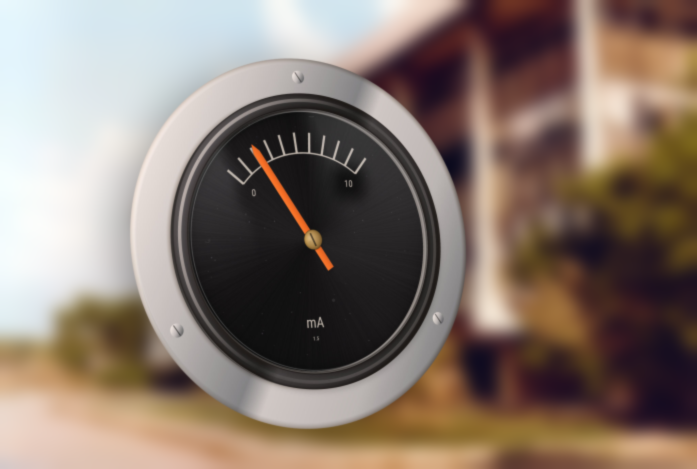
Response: 2 mA
